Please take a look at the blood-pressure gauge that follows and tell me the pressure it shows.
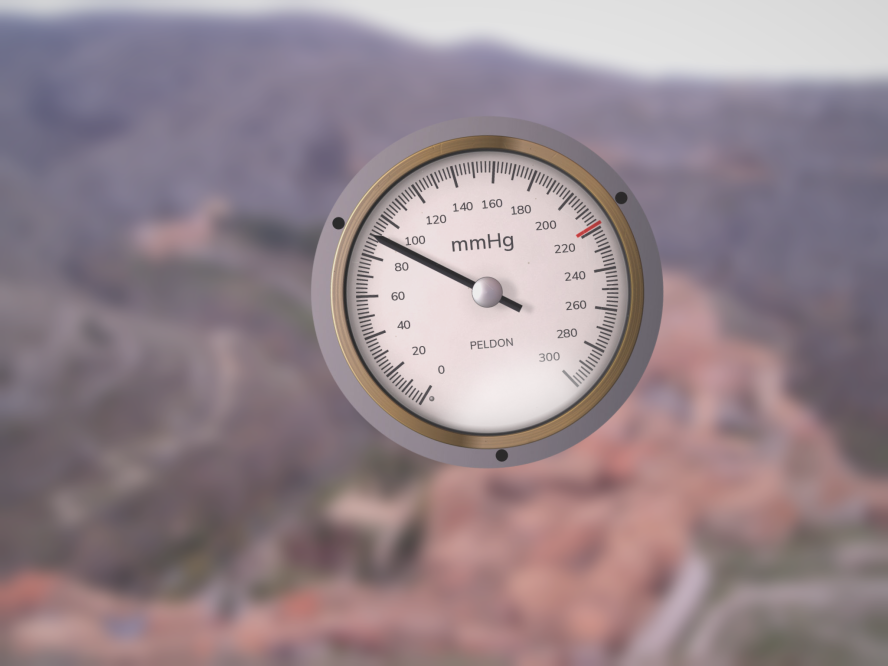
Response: 90 mmHg
